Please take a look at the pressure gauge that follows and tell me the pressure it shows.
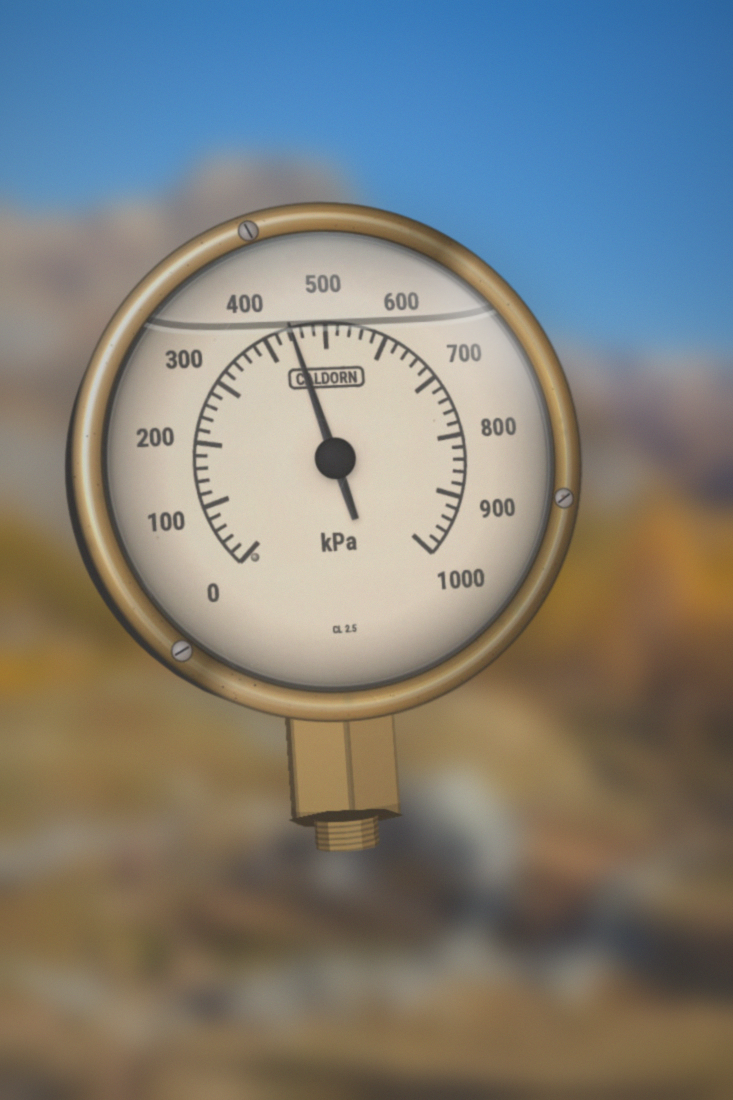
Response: 440 kPa
